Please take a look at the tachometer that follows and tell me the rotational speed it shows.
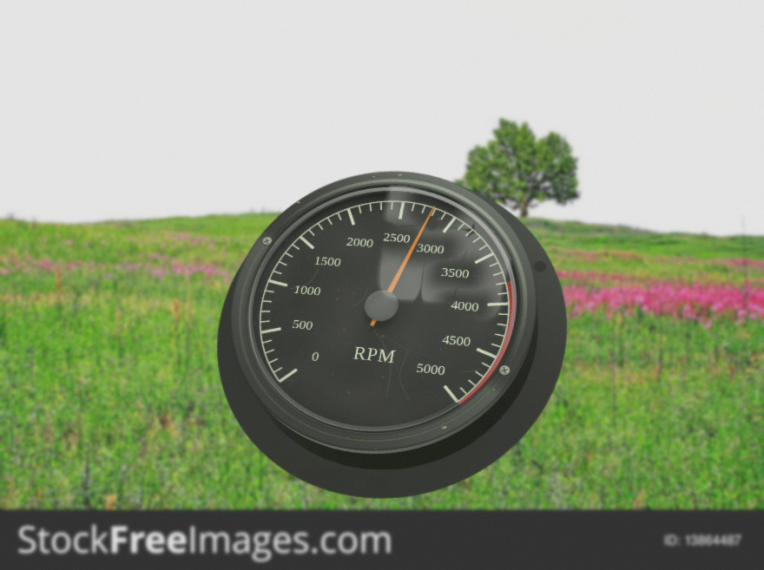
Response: 2800 rpm
